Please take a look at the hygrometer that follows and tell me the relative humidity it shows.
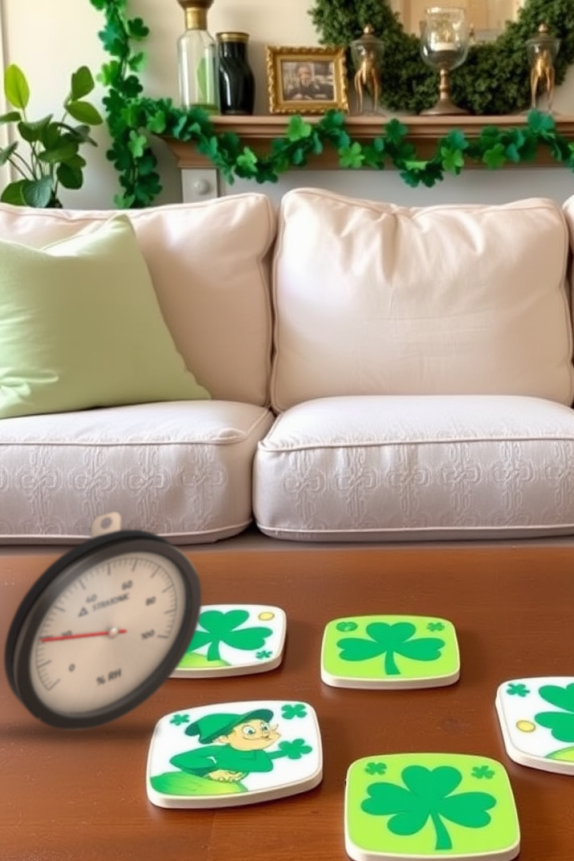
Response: 20 %
